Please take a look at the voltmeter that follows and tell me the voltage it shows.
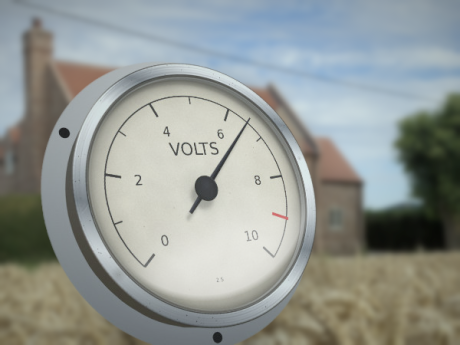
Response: 6.5 V
